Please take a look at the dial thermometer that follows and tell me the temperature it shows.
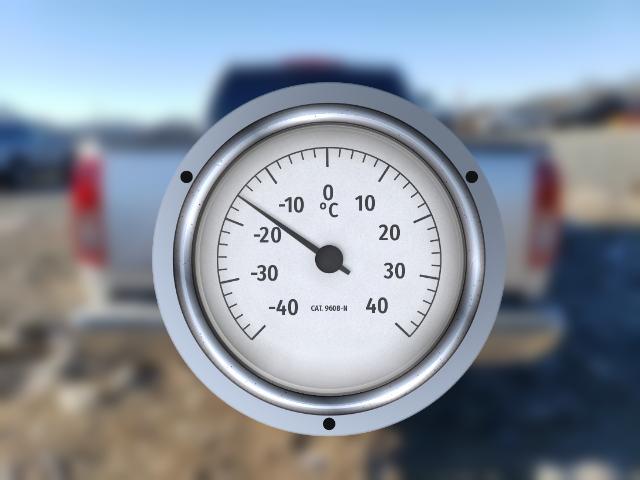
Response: -16 °C
